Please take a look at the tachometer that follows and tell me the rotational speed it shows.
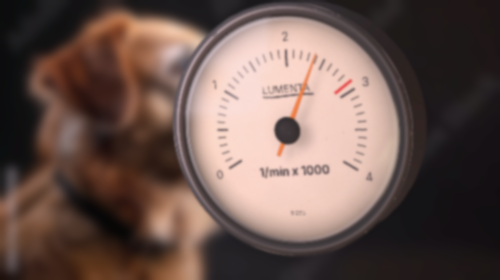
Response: 2400 rpm
